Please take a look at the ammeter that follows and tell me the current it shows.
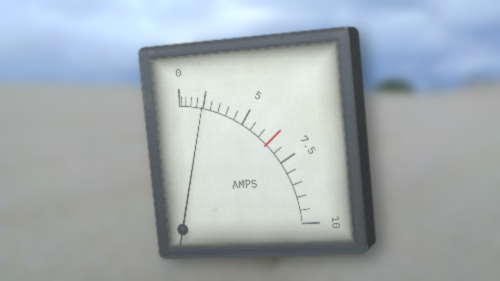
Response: 2.5 A
